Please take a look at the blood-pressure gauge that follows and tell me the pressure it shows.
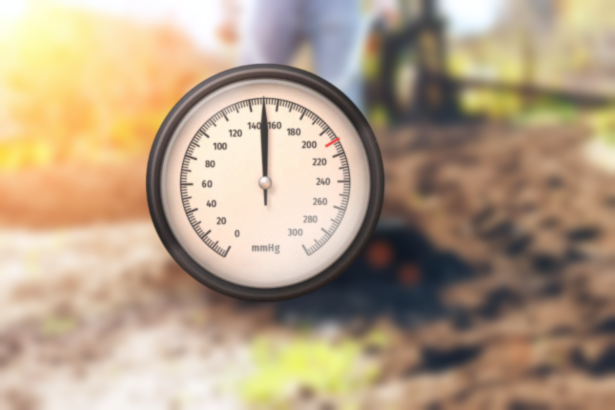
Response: 150 mmHg
